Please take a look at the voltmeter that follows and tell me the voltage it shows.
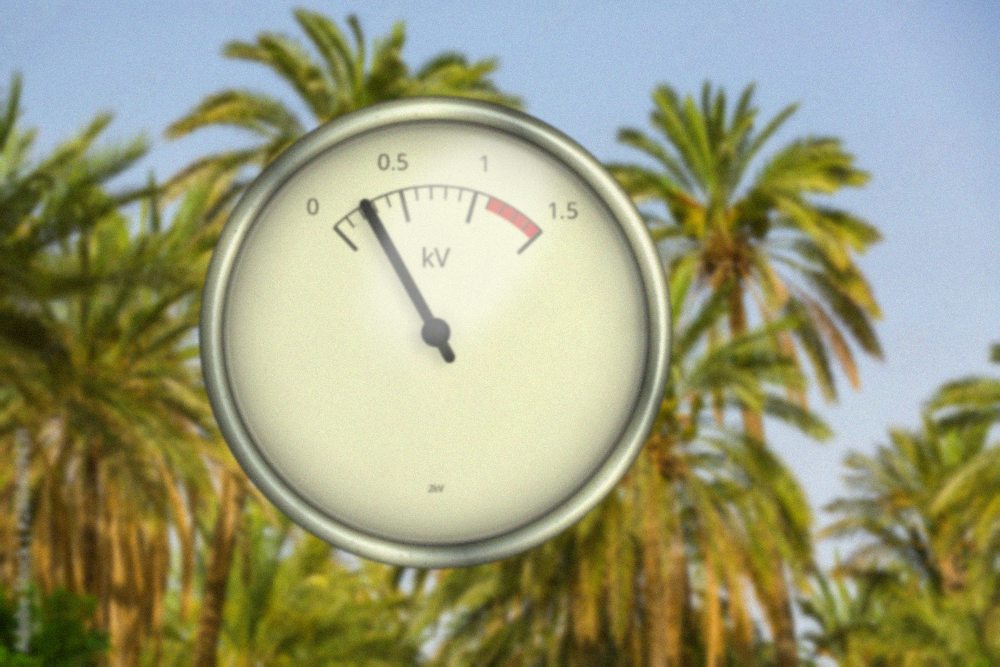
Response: 0.25 kV
